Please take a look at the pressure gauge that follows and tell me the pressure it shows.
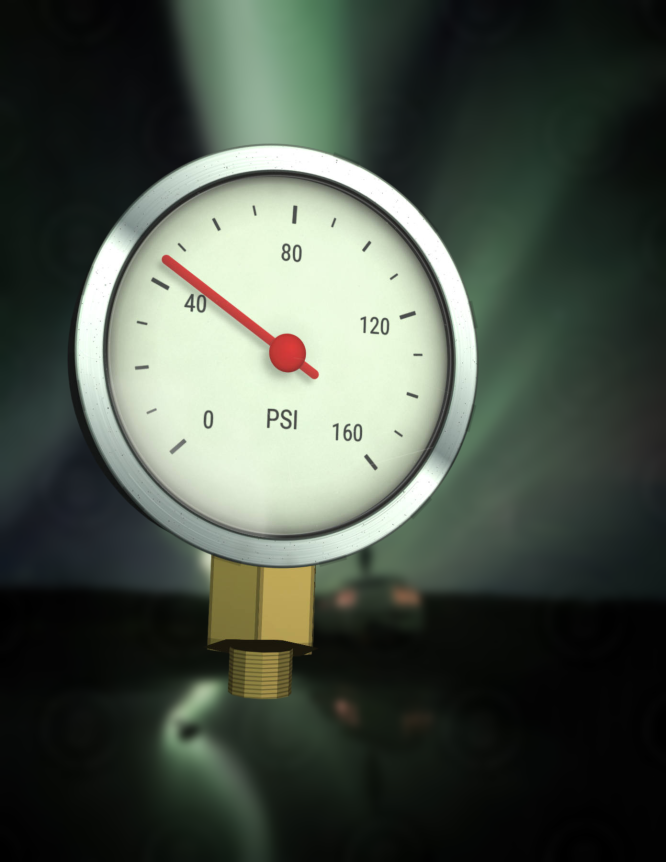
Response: 45 psi
